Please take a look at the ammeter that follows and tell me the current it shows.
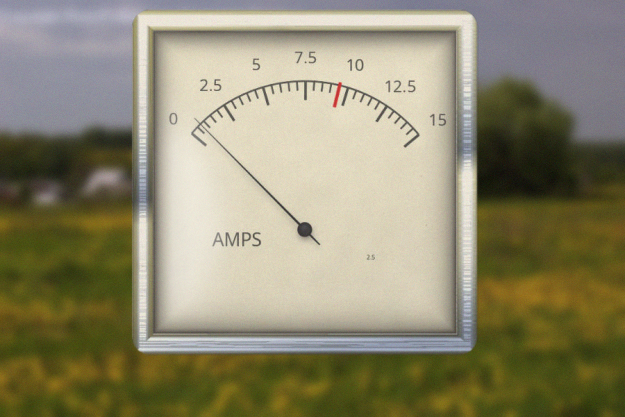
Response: 0.75 A
